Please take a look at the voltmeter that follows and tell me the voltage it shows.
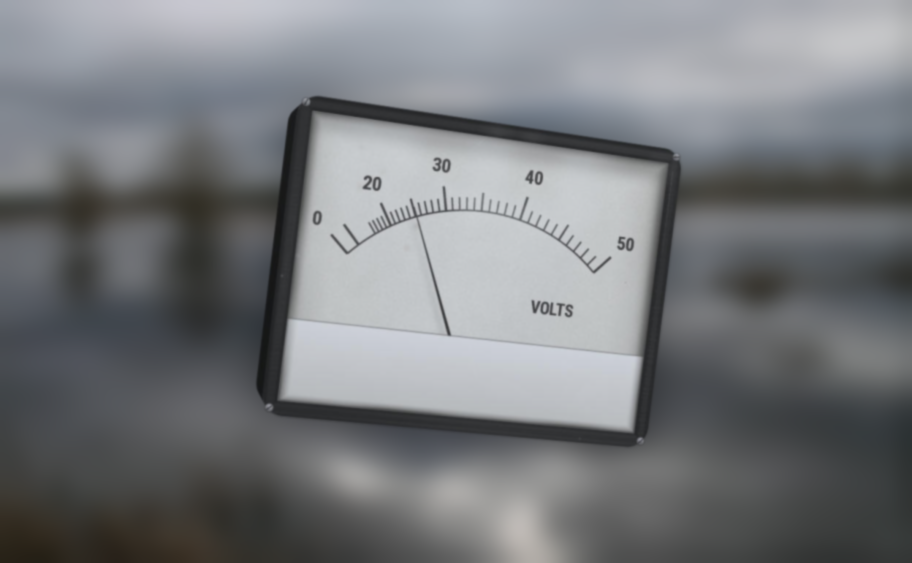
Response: 25 V
